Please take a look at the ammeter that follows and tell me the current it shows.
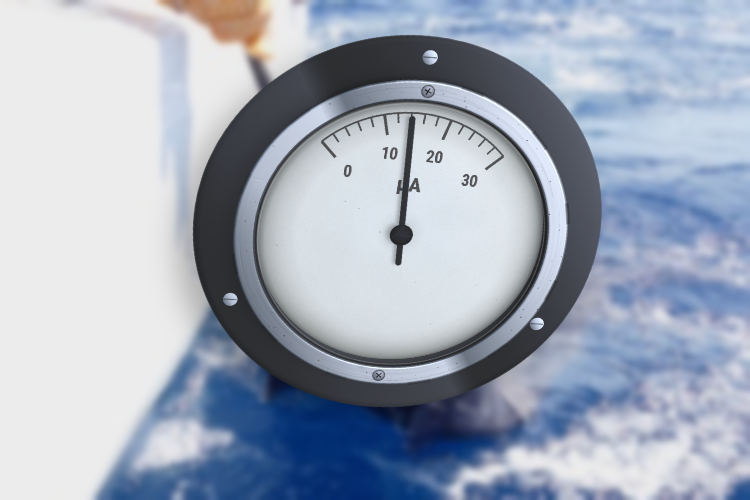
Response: 14 µA
